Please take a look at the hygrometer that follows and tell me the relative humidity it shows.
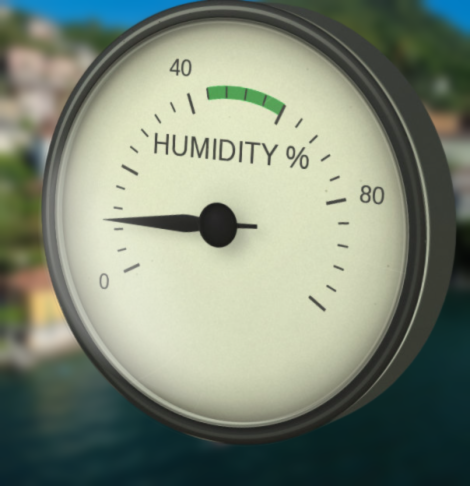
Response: 10 %
